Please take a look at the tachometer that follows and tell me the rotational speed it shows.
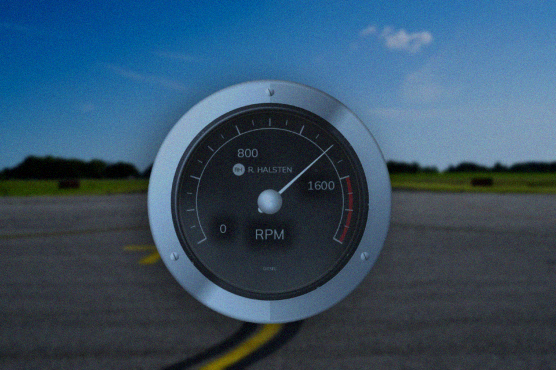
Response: 1400 rpm
